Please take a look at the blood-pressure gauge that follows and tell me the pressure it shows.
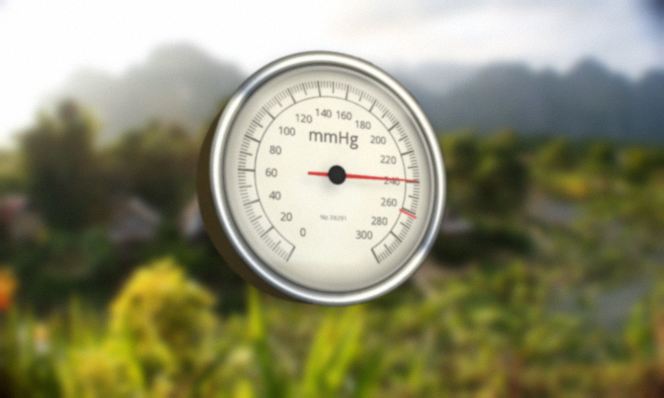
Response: 240 mmHg
